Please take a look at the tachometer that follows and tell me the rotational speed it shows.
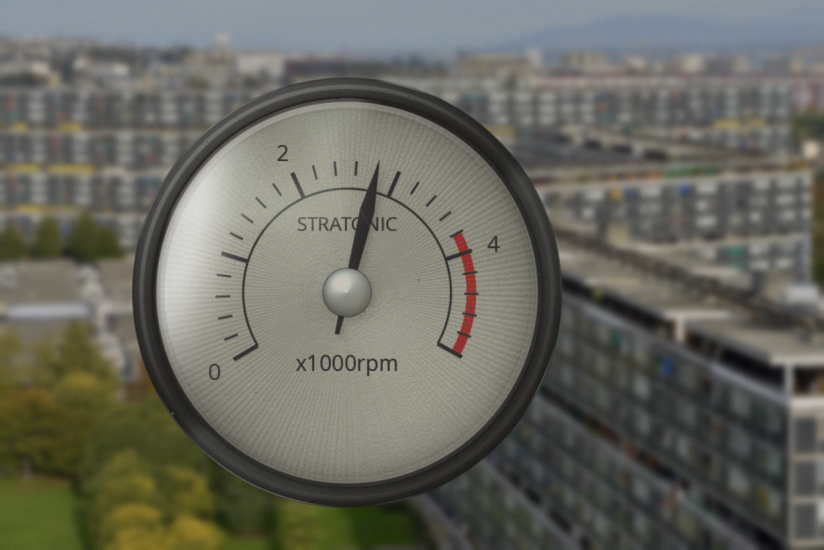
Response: 2800 rpm
